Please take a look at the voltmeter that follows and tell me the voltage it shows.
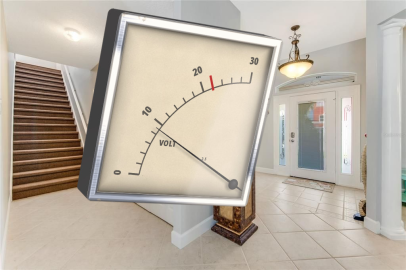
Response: 9 V
